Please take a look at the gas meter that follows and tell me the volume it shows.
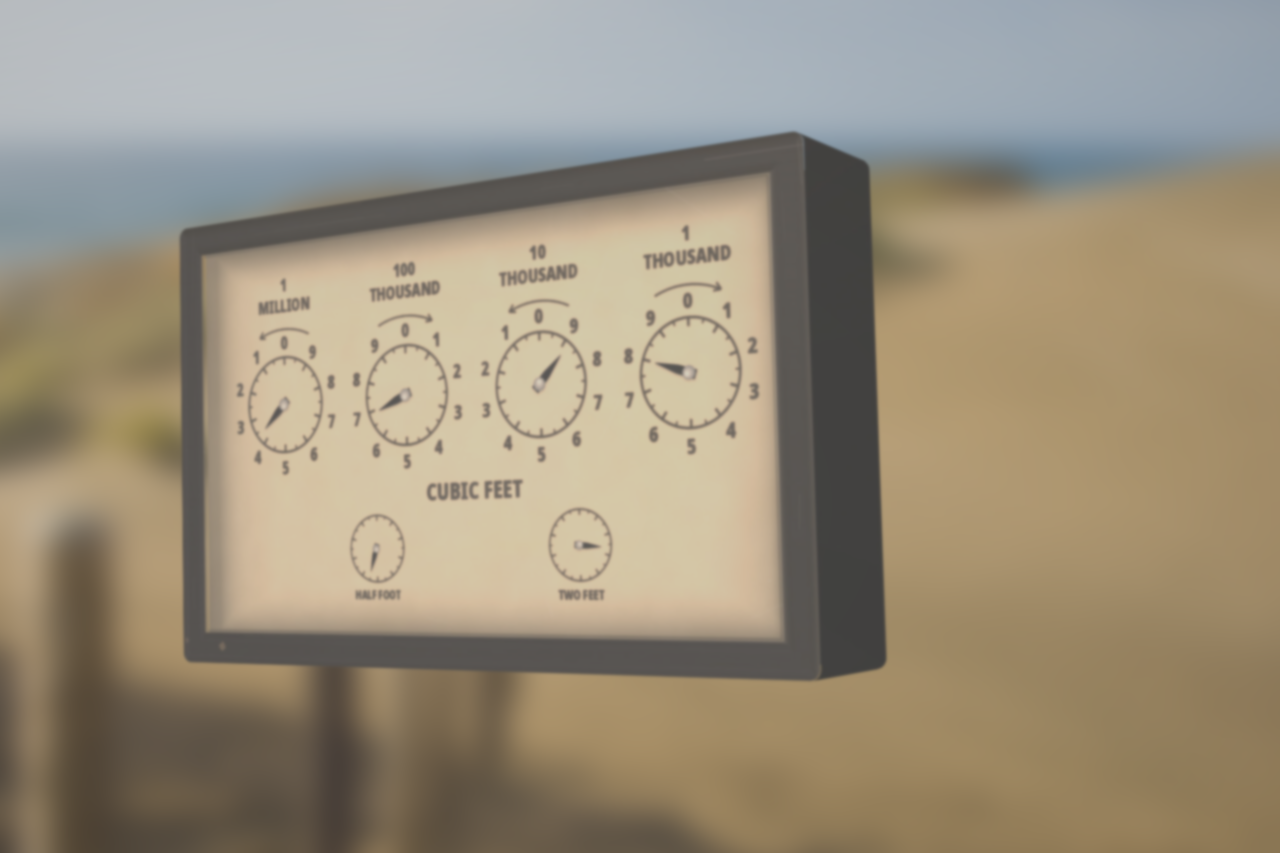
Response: 368800 ft³
